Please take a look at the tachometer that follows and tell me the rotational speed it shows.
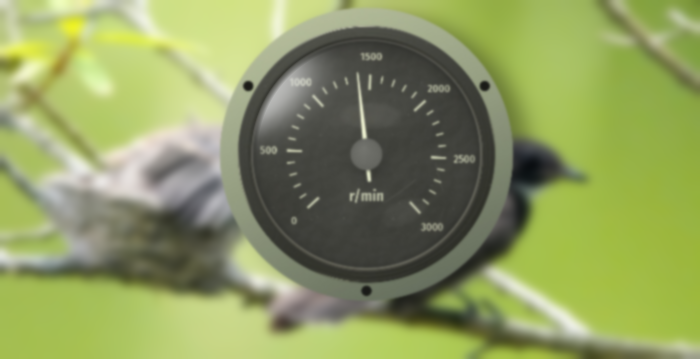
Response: 1400 rpm
